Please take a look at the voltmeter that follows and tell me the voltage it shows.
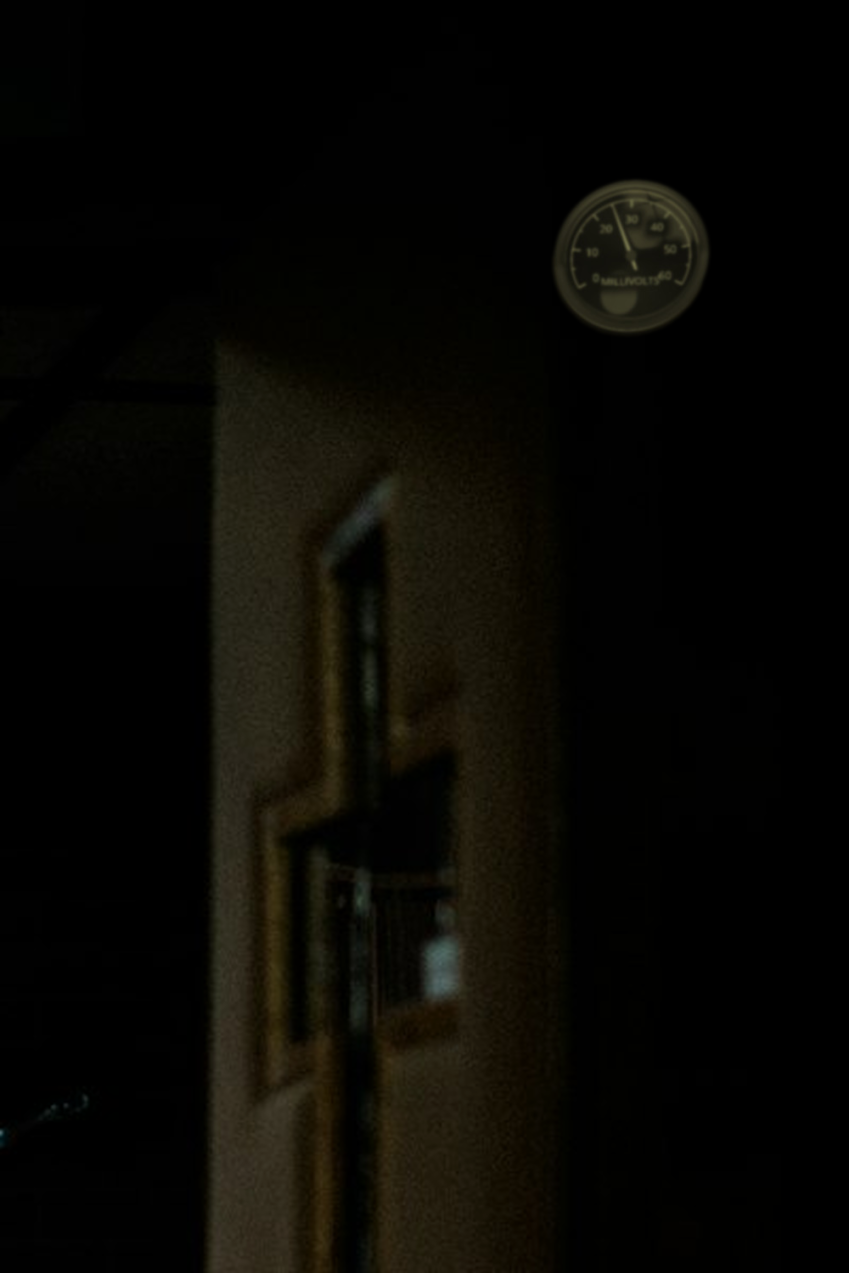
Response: 25 mV
